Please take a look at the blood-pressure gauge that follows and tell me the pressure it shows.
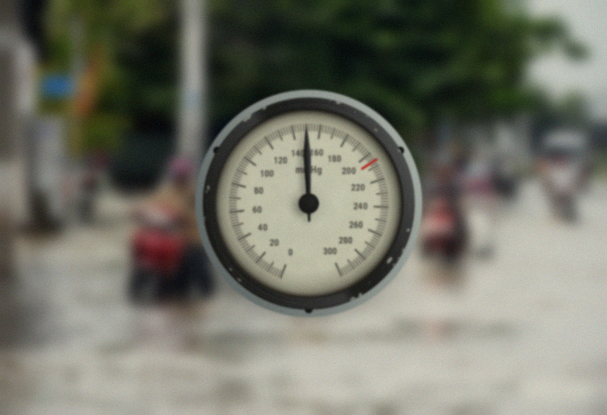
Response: 150 mmHg
